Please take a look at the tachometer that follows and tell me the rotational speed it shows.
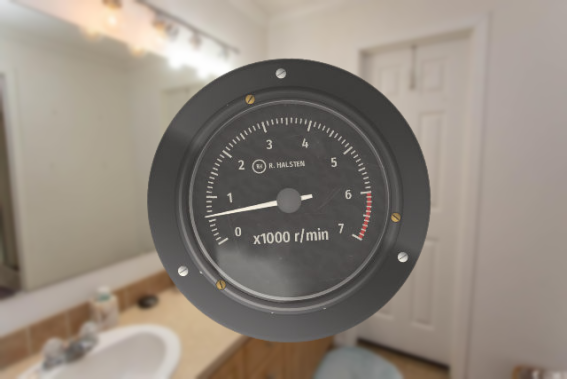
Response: 600 rpm
